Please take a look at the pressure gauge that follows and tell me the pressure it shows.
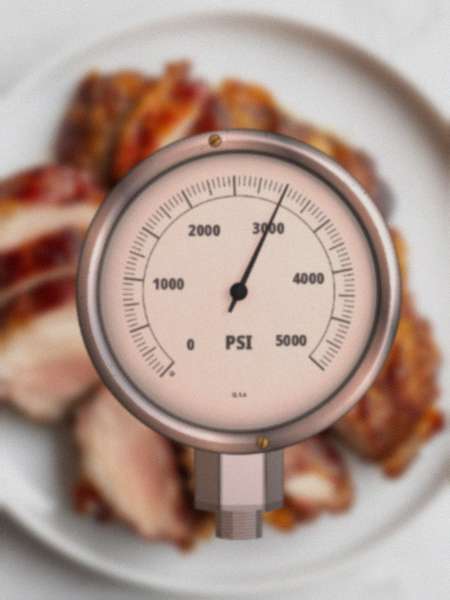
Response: 3000 psi
